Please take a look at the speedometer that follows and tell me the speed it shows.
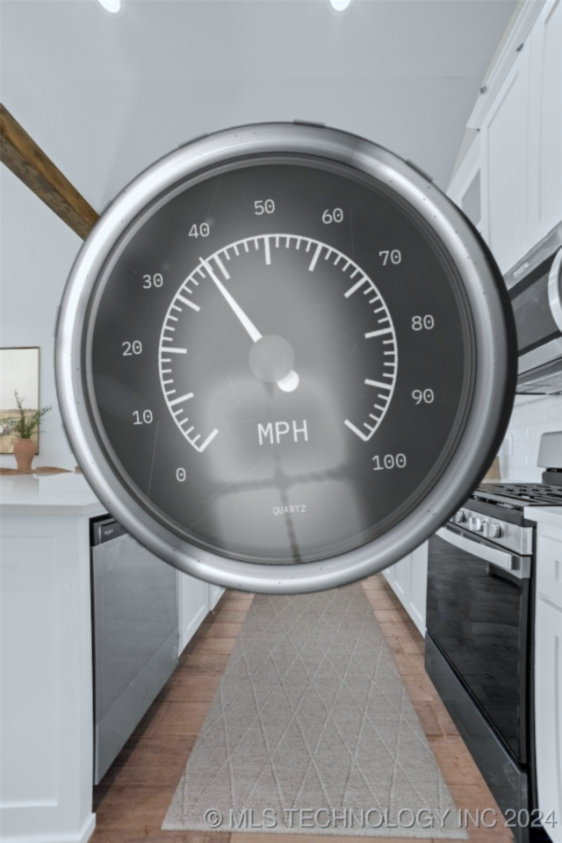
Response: 38 mph
